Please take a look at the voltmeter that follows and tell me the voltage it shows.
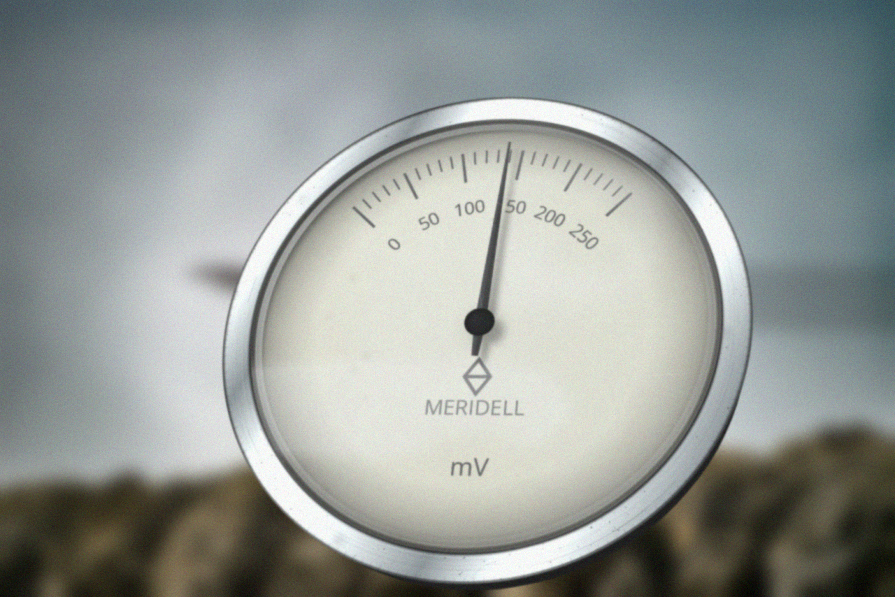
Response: 140 mV
